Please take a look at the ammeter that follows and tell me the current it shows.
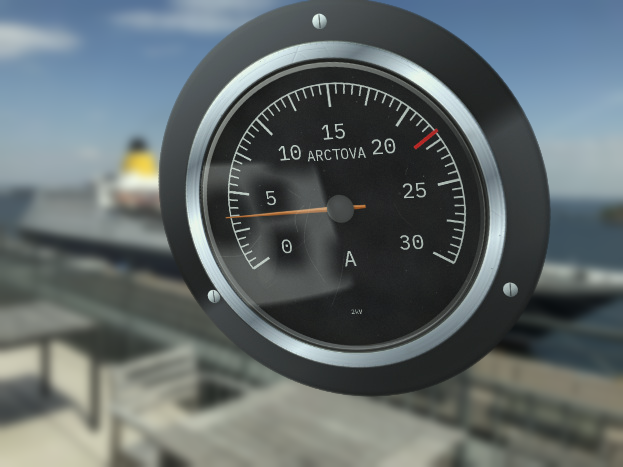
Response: 3.5 A
